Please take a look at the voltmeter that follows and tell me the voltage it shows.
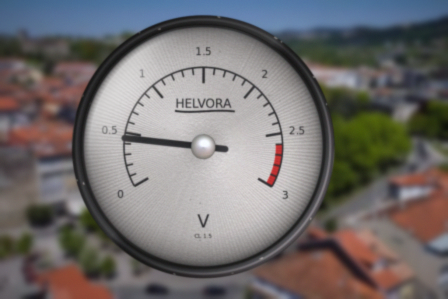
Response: 0.45 V
